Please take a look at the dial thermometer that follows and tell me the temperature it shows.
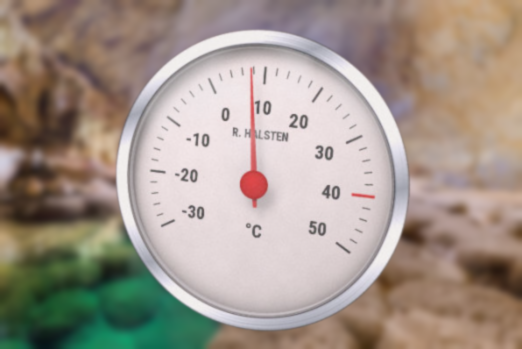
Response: 8 °C
